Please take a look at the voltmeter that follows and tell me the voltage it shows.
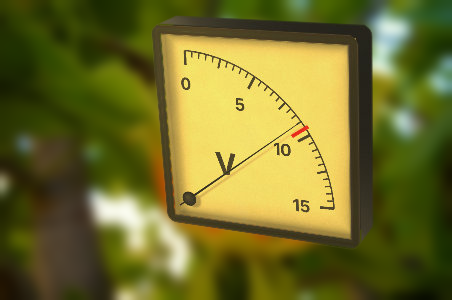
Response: 9 V
